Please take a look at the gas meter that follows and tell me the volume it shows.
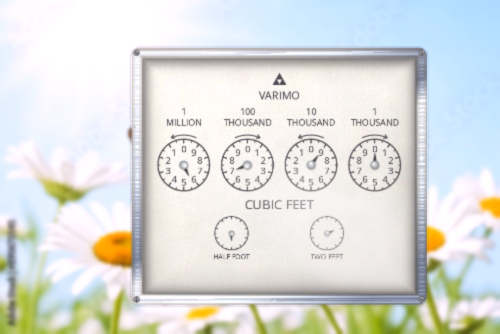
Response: 569000 ft³
